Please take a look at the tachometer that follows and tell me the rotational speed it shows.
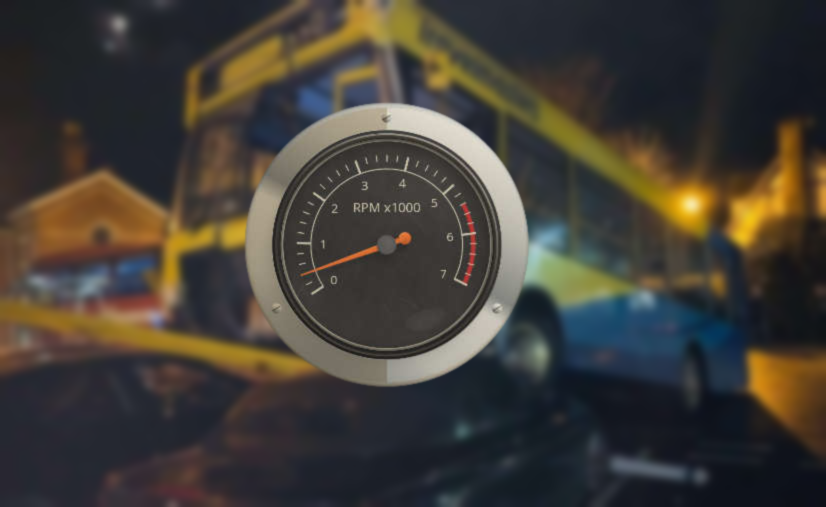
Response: 400 rpm
